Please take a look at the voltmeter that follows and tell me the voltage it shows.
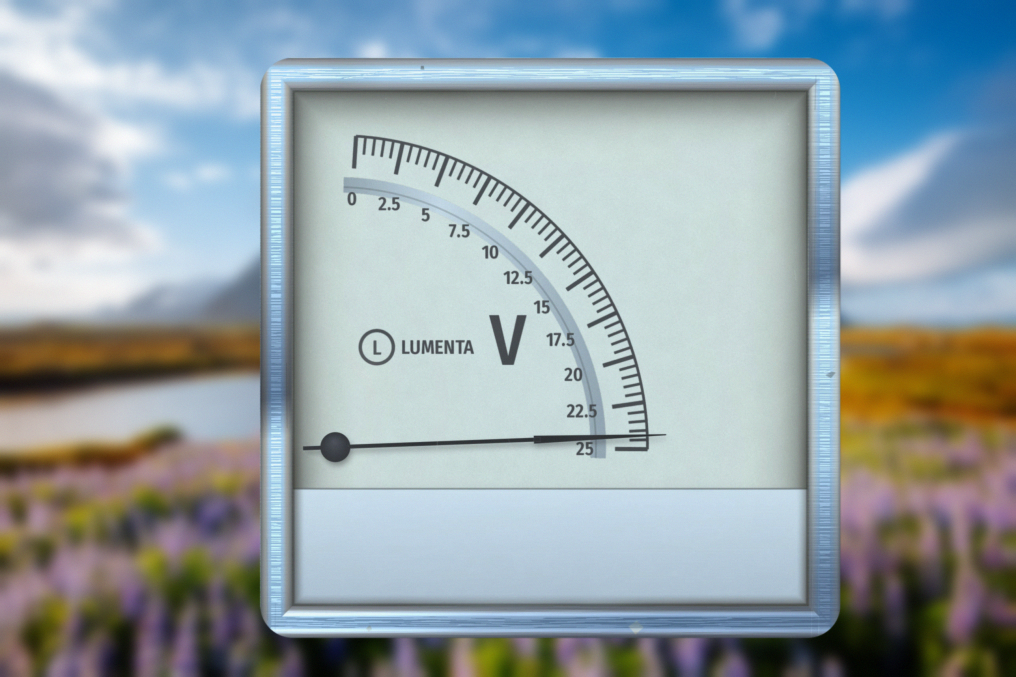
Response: 24.25 V
